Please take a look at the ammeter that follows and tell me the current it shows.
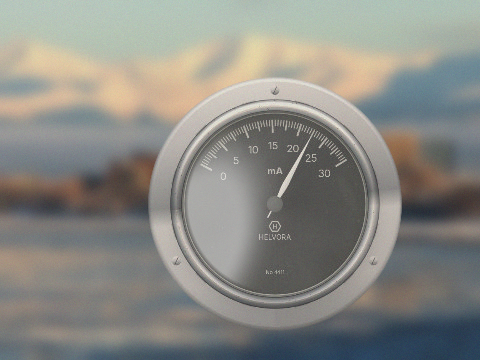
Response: 22.5 mA
